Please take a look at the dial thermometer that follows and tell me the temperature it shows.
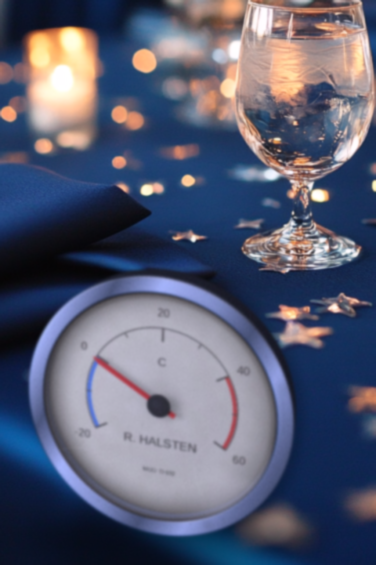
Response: 0 °C
